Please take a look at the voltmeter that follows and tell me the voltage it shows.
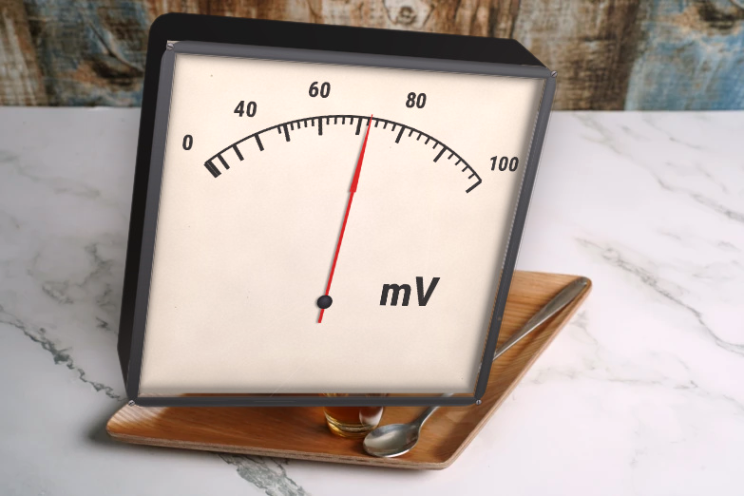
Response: 72 mV
